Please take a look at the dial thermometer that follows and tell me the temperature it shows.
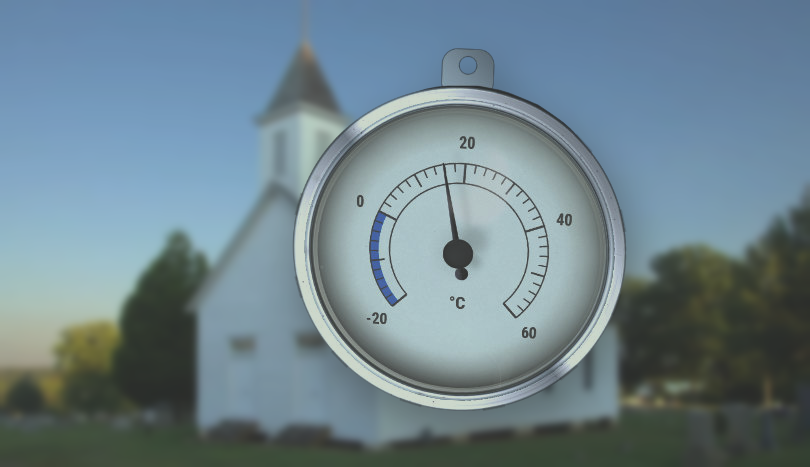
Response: 16 °C
